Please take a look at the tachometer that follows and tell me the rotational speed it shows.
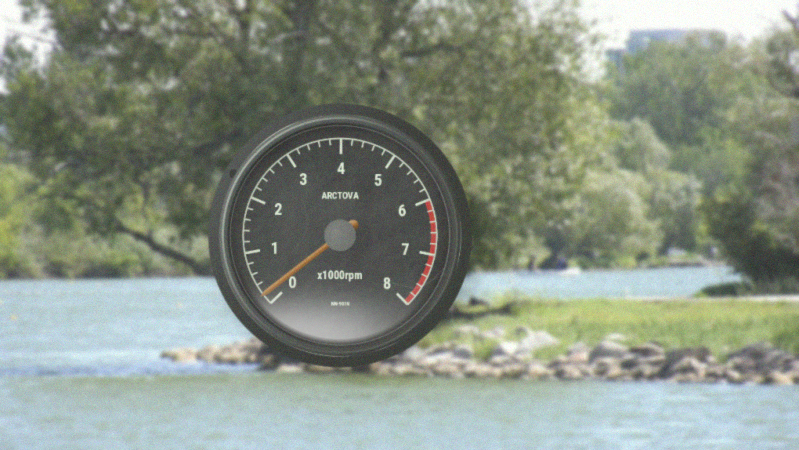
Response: 200 rpm
